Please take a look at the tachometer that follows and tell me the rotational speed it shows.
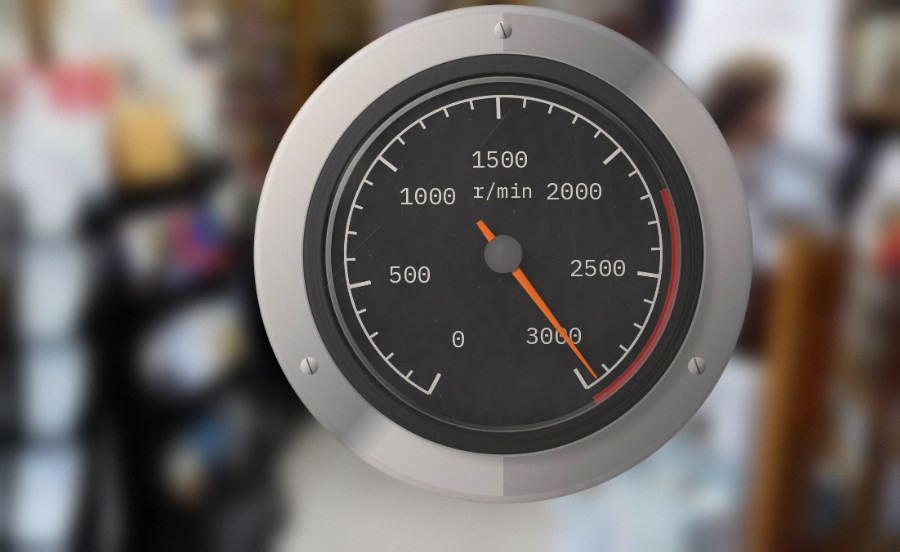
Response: 2950 rpm
